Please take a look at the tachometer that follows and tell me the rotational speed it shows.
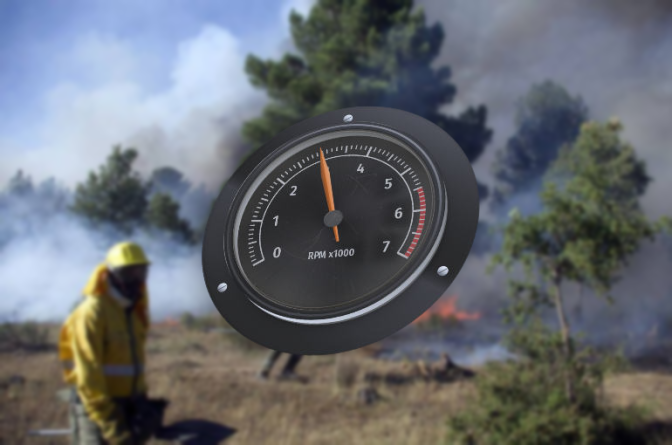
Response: 3000 rpm
